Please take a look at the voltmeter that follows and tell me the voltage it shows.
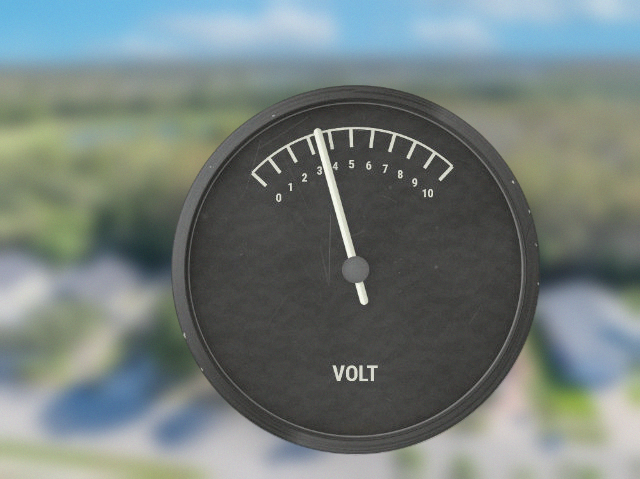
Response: 3.5 V
